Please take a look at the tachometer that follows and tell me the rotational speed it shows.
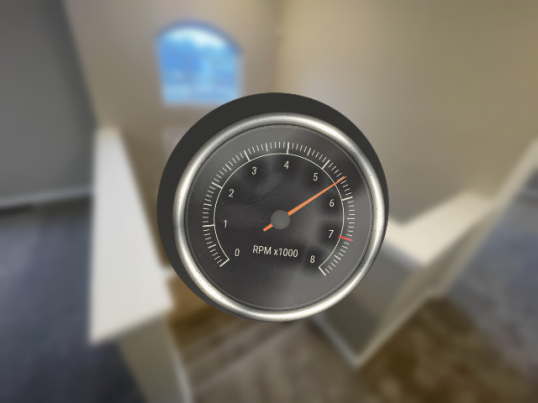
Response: 5500 rpm
